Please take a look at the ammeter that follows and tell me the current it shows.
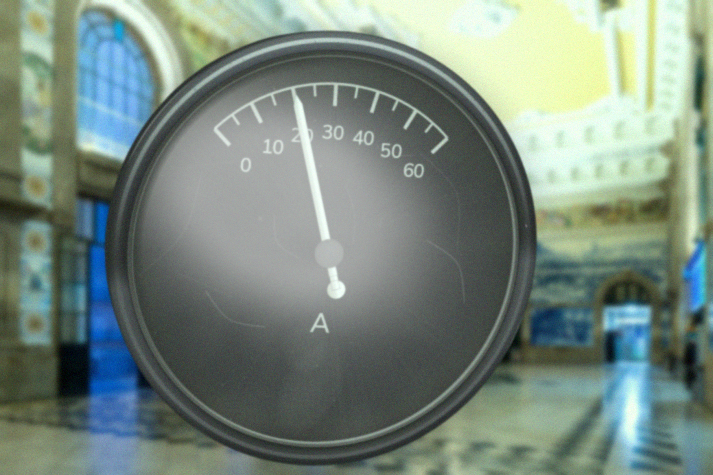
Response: 20 A
